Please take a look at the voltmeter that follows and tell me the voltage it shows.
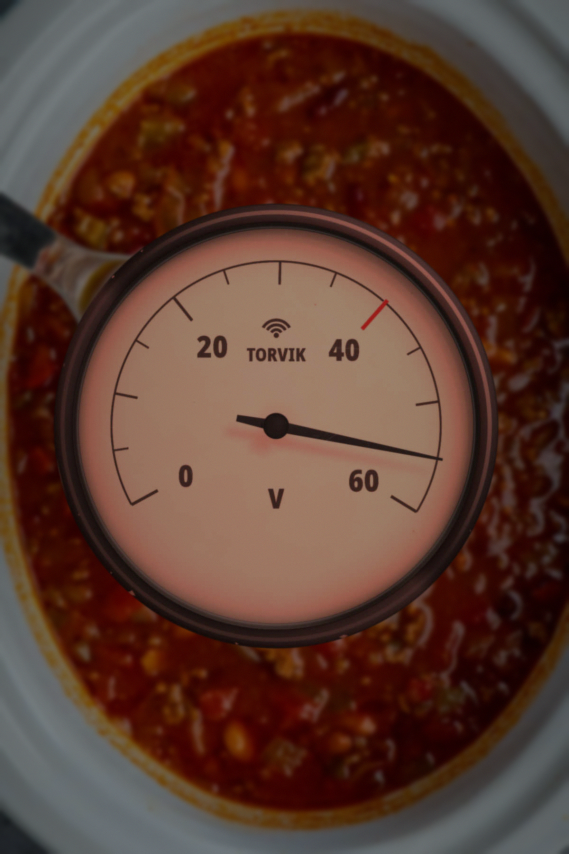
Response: 55 V
